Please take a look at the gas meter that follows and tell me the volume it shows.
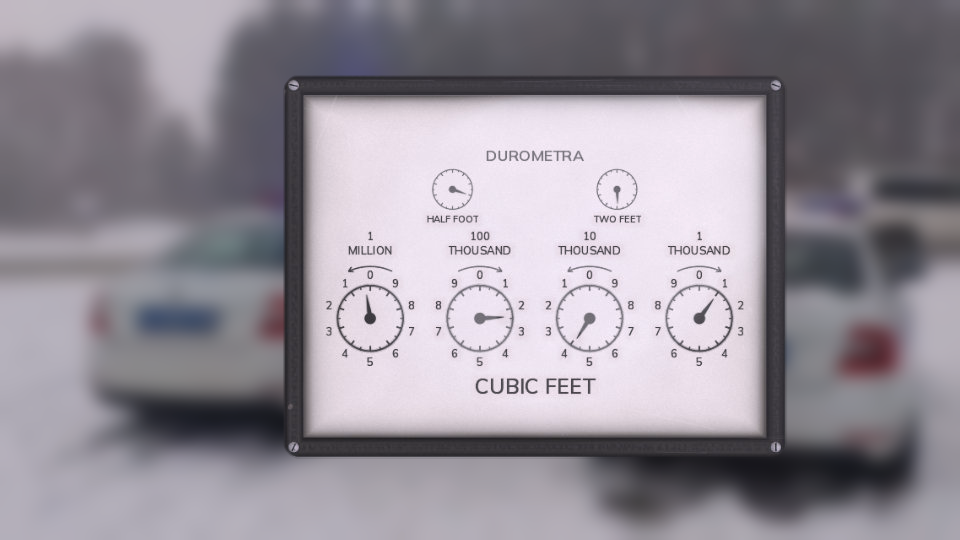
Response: 24100 ft³
